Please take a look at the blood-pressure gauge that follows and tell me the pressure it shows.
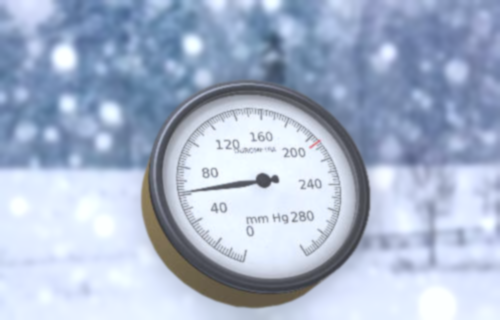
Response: 60 mmHg
